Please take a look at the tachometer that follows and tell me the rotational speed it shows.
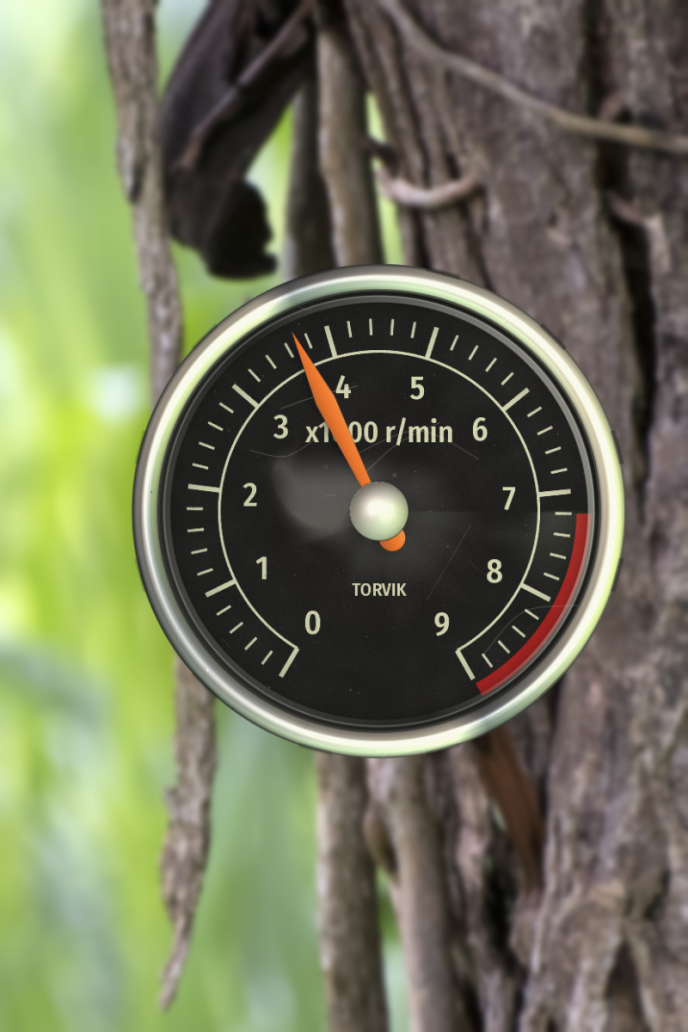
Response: 3700 rpm
